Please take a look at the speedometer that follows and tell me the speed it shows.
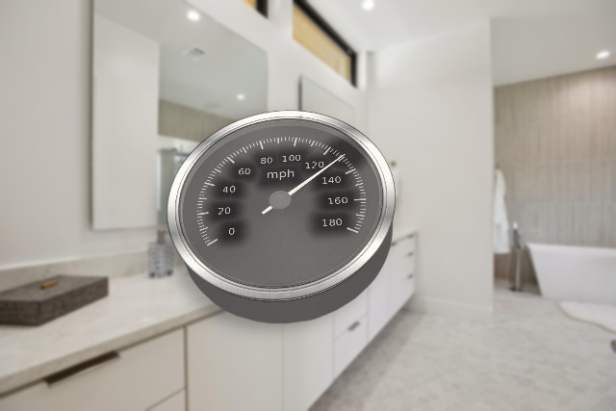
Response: 130 mph
